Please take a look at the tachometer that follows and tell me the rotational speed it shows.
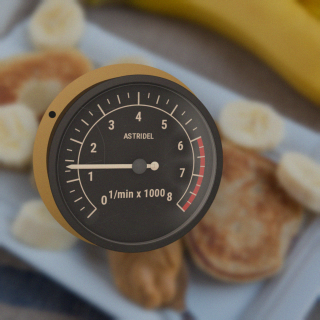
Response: 1375 rpm
